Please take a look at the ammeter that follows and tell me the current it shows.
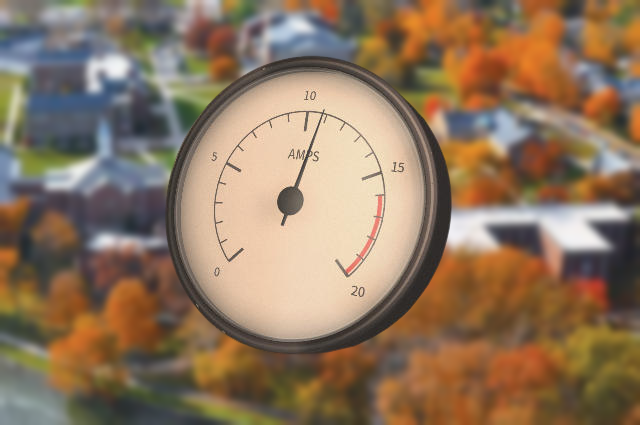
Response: 11 A
